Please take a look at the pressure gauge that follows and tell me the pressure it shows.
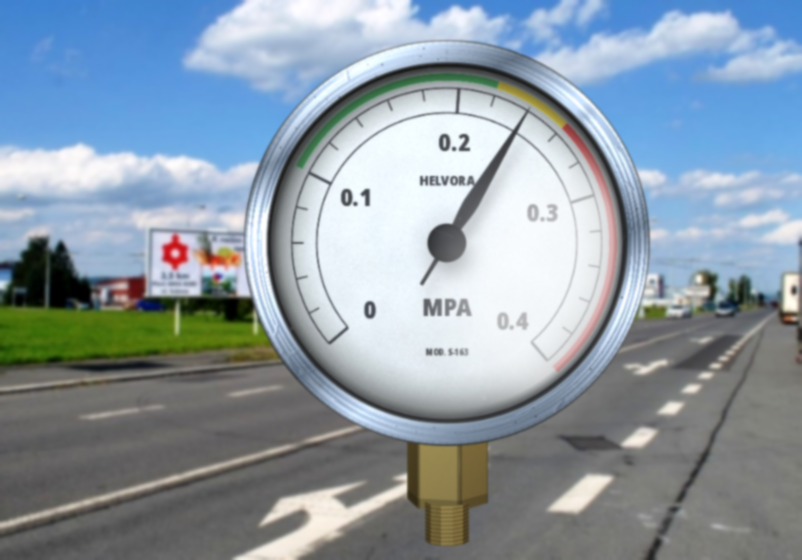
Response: 0.24 MPa
